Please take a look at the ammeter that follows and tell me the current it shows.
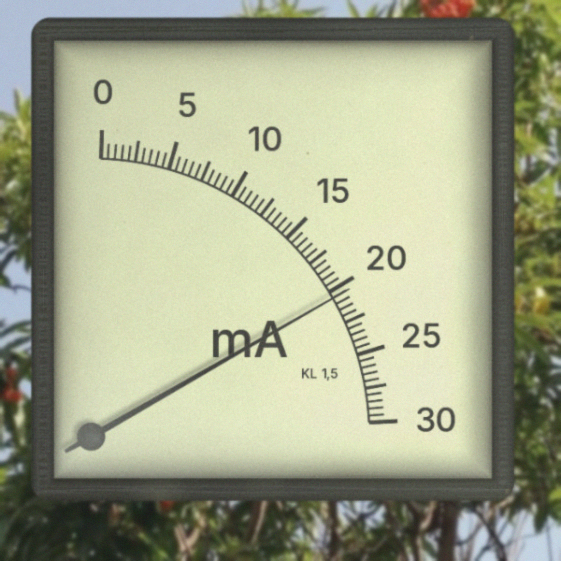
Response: 20.5 mA
